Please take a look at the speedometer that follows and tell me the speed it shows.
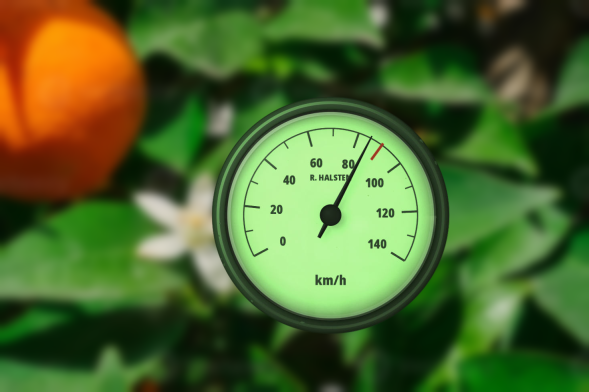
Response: 85 km/h
